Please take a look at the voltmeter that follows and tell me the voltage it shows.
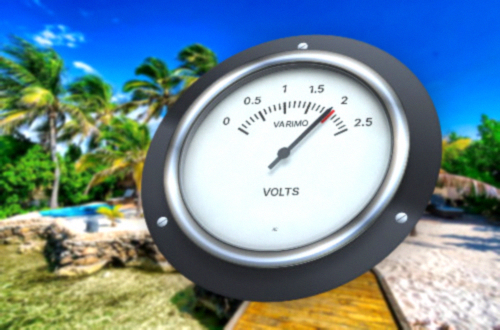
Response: 2 V
